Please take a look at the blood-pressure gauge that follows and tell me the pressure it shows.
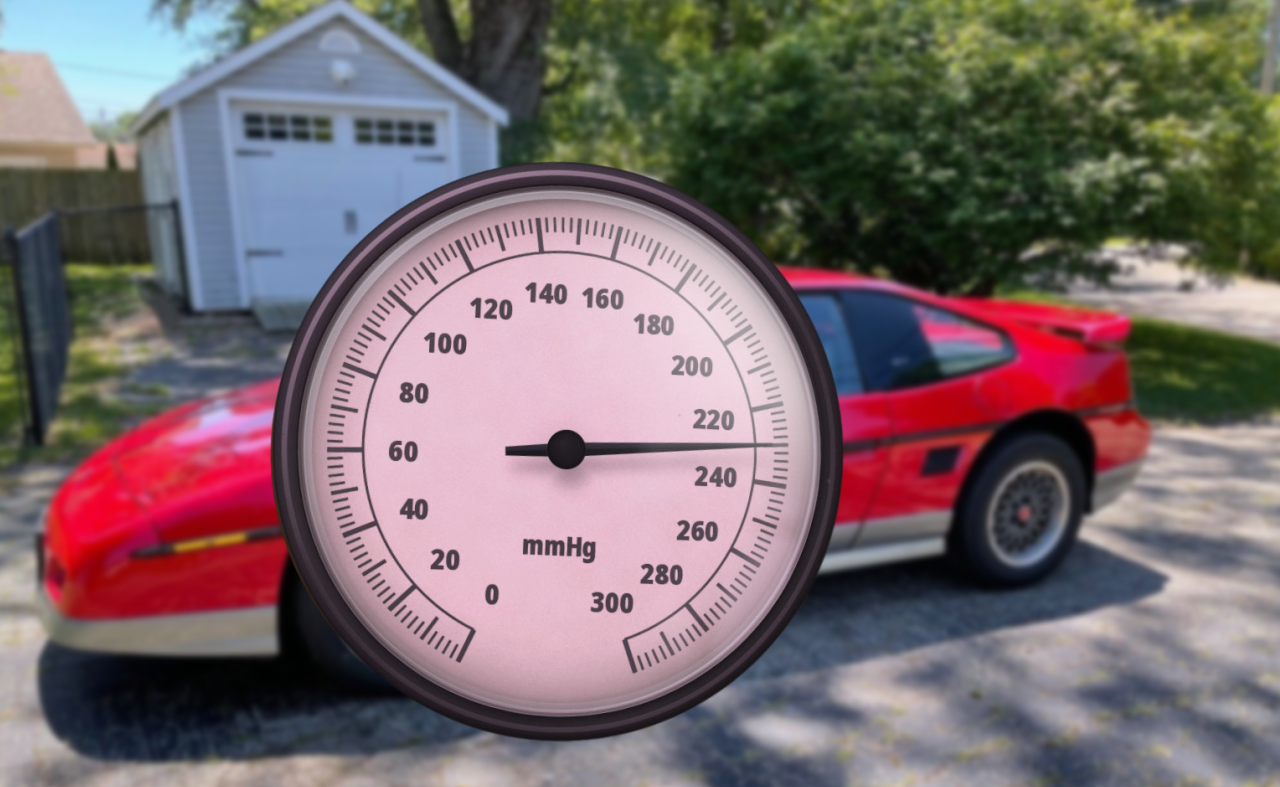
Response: 230 mmHg
